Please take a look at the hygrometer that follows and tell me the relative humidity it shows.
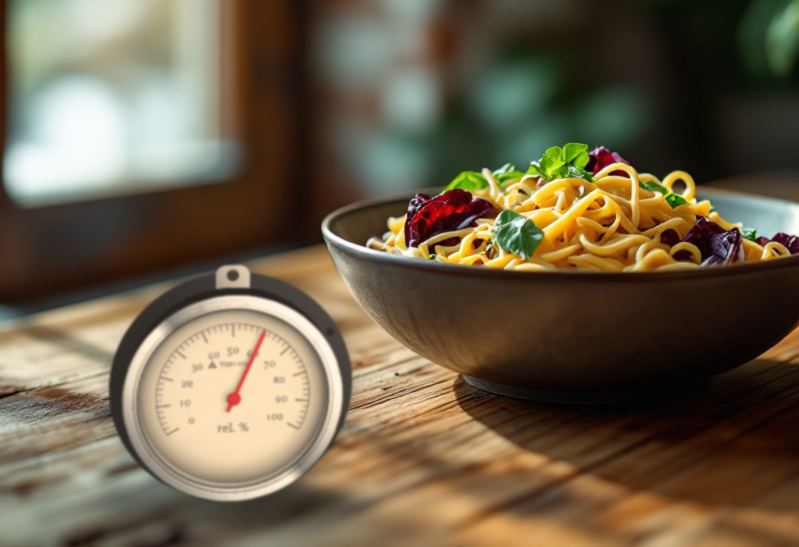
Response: 60 %
